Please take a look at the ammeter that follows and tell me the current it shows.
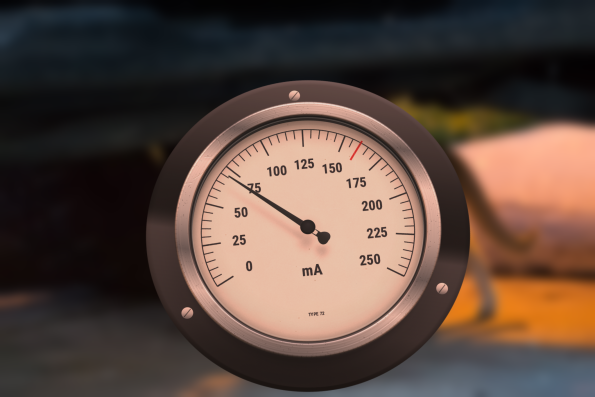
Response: 70 mA
